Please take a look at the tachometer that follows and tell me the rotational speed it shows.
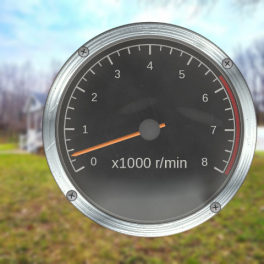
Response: 375 rpm
